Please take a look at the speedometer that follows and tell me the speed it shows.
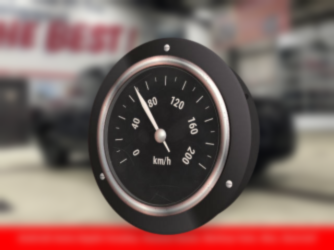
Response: 70 km/h
